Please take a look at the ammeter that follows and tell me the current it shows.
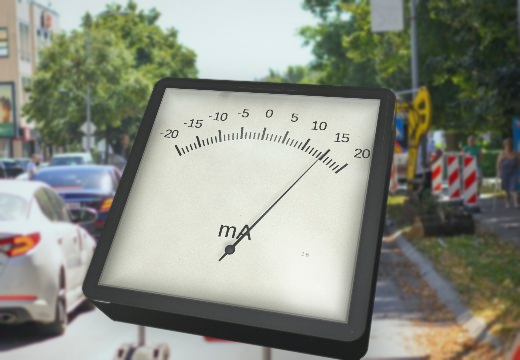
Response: 15 mA
